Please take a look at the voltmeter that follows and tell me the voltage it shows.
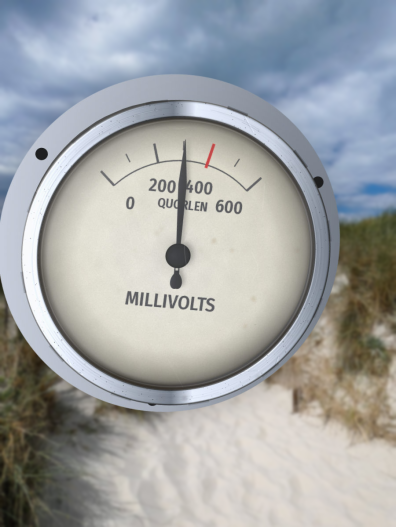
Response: 300 mV
